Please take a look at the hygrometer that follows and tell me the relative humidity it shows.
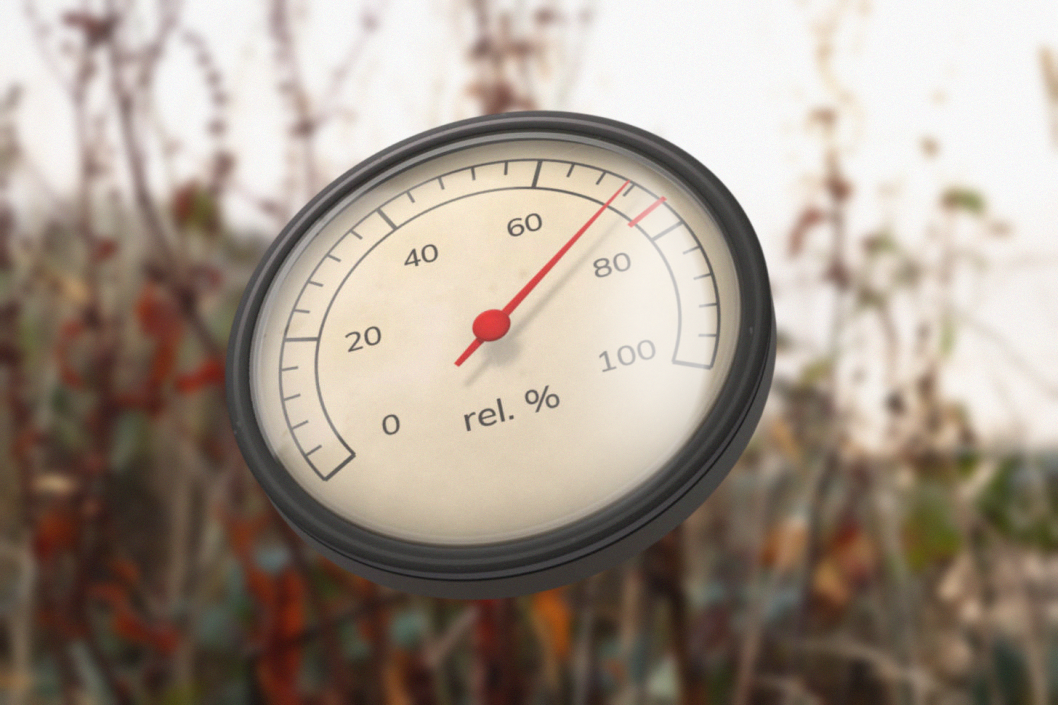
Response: 72 %
